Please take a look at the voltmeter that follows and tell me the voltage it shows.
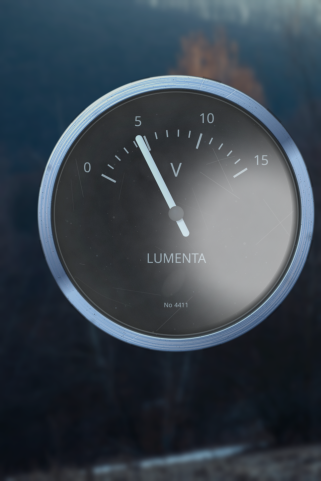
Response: 4.5 V
